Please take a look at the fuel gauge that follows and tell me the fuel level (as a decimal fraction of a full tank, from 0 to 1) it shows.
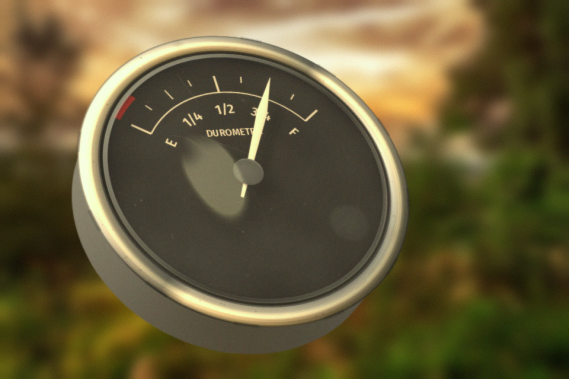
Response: 0.75
